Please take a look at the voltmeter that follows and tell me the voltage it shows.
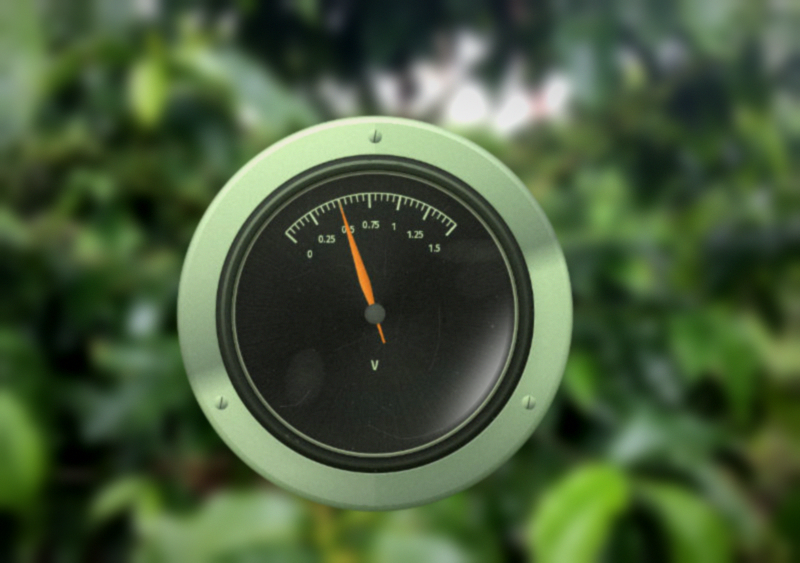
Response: 0.5 V
